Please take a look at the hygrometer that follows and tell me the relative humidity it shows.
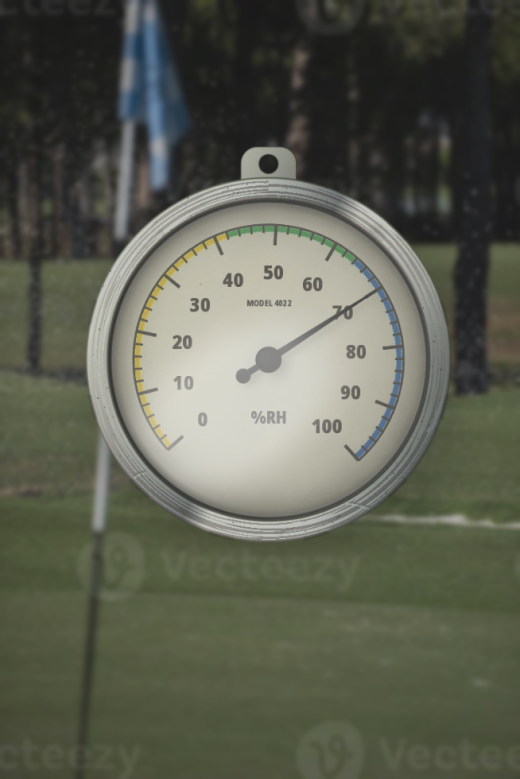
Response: 70 %
